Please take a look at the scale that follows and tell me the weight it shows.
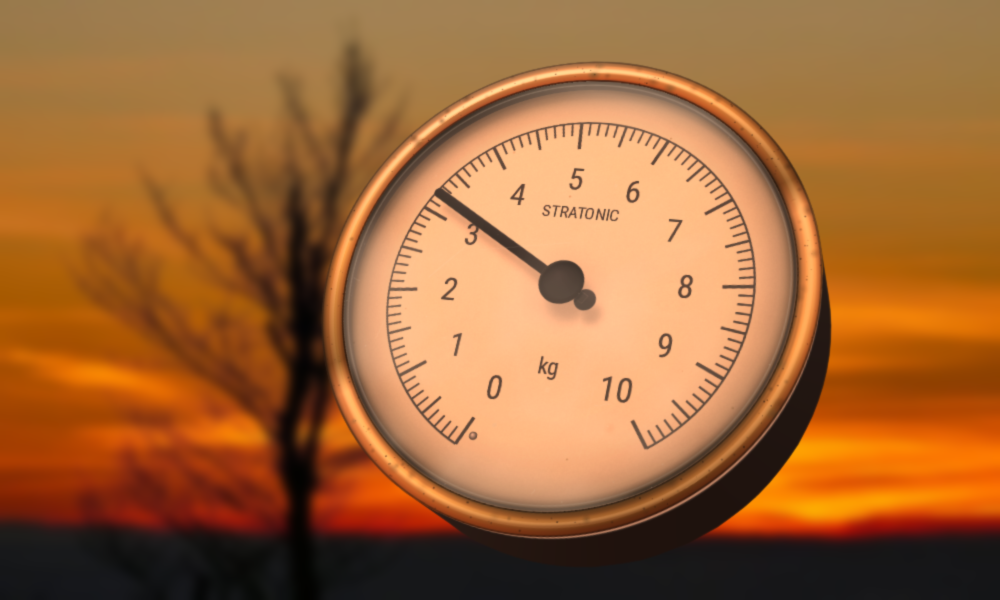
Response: 3.2 kg
